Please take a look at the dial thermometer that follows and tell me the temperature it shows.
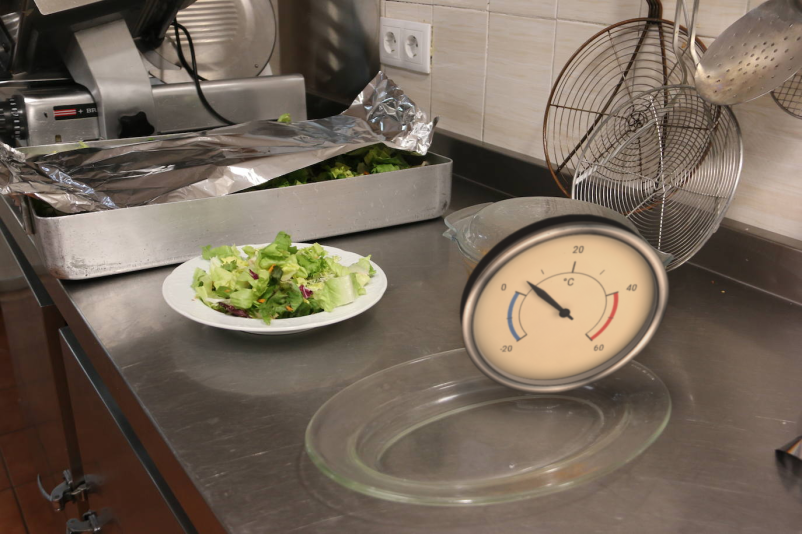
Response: 5 °C
